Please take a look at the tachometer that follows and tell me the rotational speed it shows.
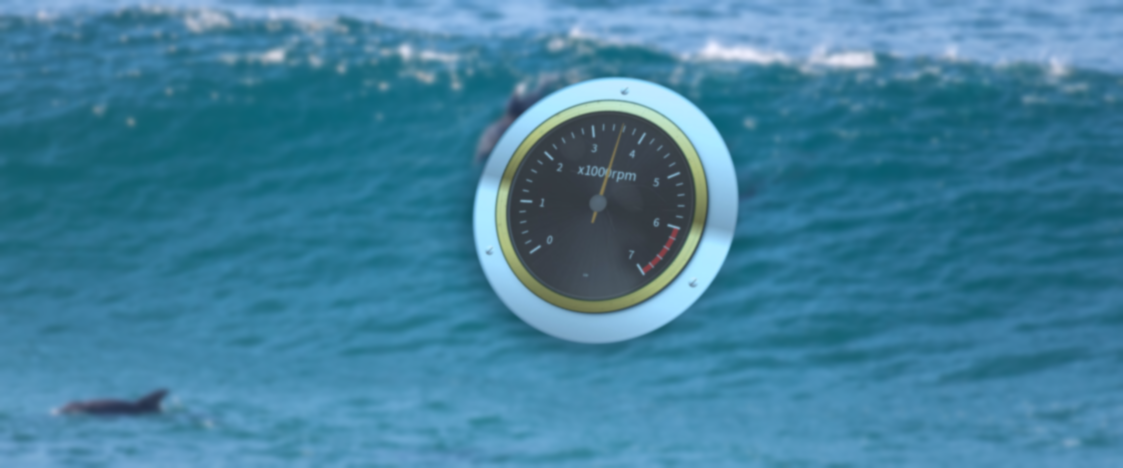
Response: 3600 rpm
